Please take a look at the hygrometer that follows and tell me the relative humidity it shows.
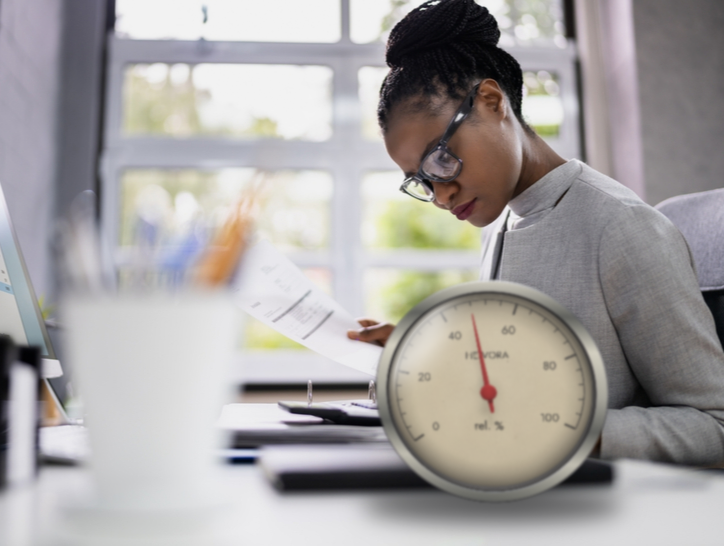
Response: 48 %
